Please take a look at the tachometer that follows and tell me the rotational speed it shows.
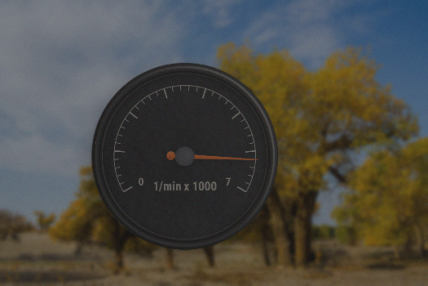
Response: 6200 rpm
